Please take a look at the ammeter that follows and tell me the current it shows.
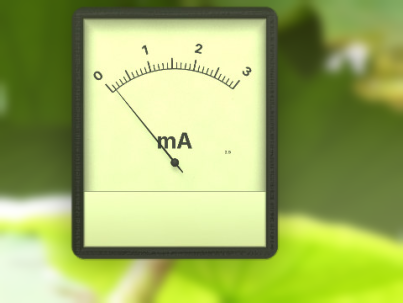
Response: 0.1 mA
